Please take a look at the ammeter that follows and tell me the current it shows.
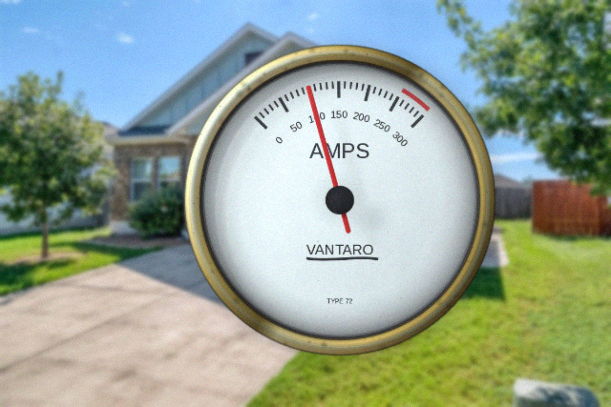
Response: 100 A
